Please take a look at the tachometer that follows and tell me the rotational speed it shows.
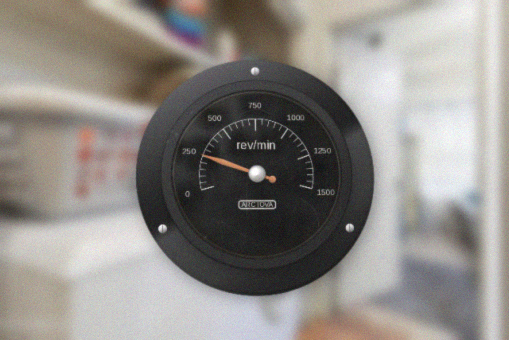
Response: 250 rpm
